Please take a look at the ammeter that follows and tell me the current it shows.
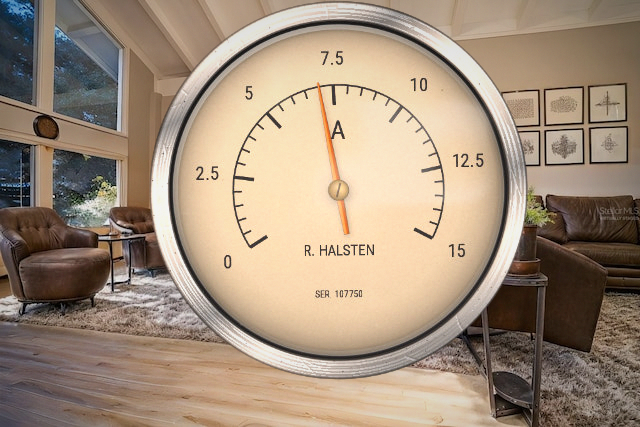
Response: 7 A
